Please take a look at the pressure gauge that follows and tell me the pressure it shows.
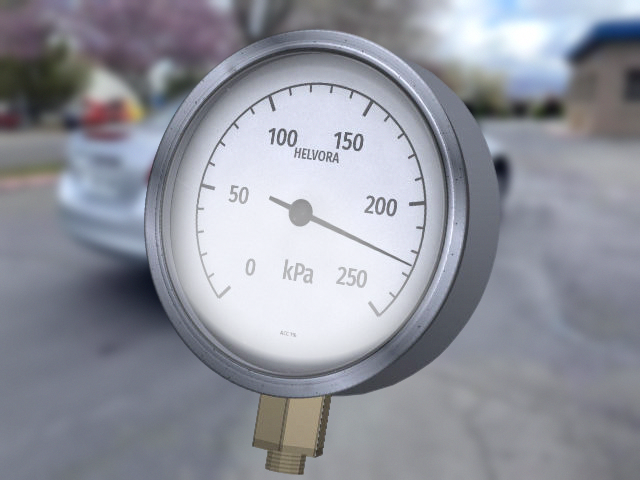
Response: 225 kPa
